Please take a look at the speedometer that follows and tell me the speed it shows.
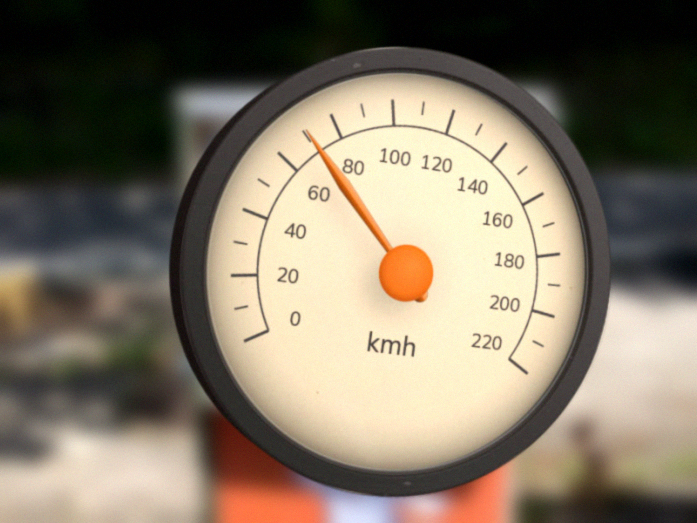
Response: 70 km/h
